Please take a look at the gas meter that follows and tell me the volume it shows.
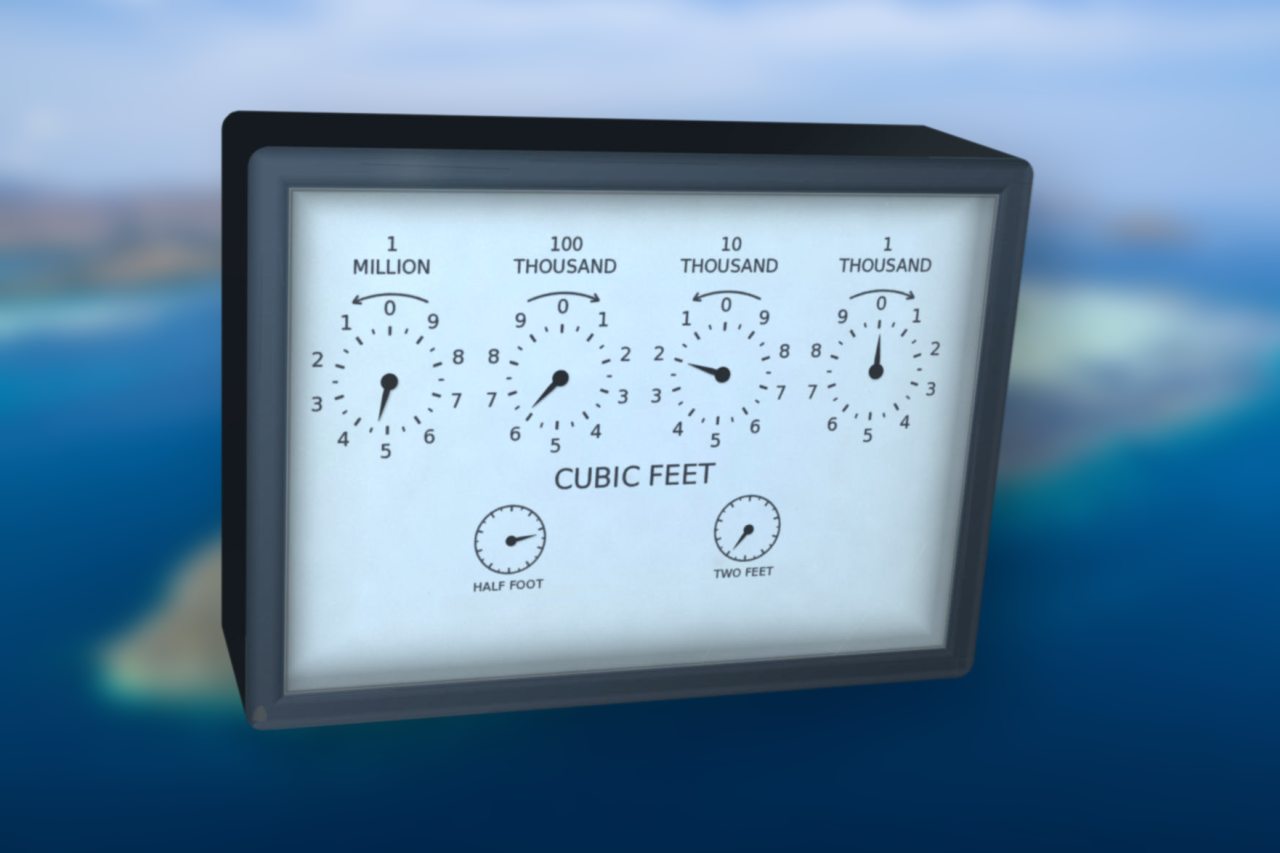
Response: 462000 ft³
